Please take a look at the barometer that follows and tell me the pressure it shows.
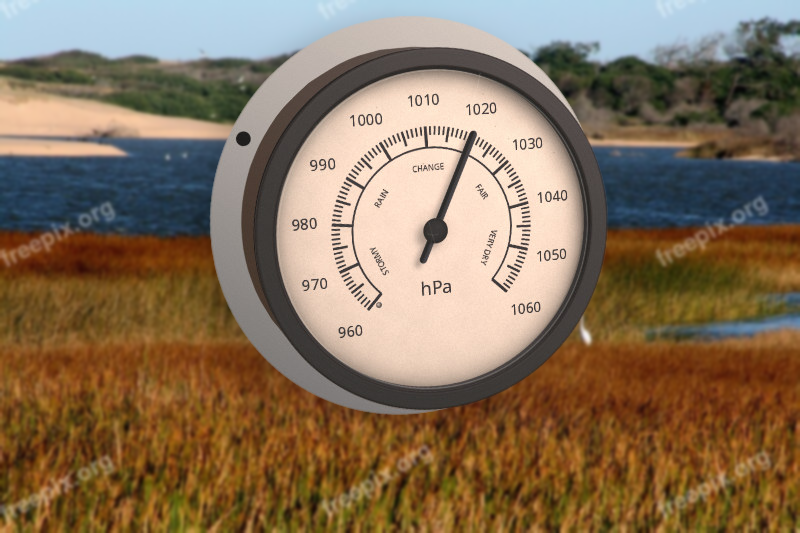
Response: 1020 hPa
